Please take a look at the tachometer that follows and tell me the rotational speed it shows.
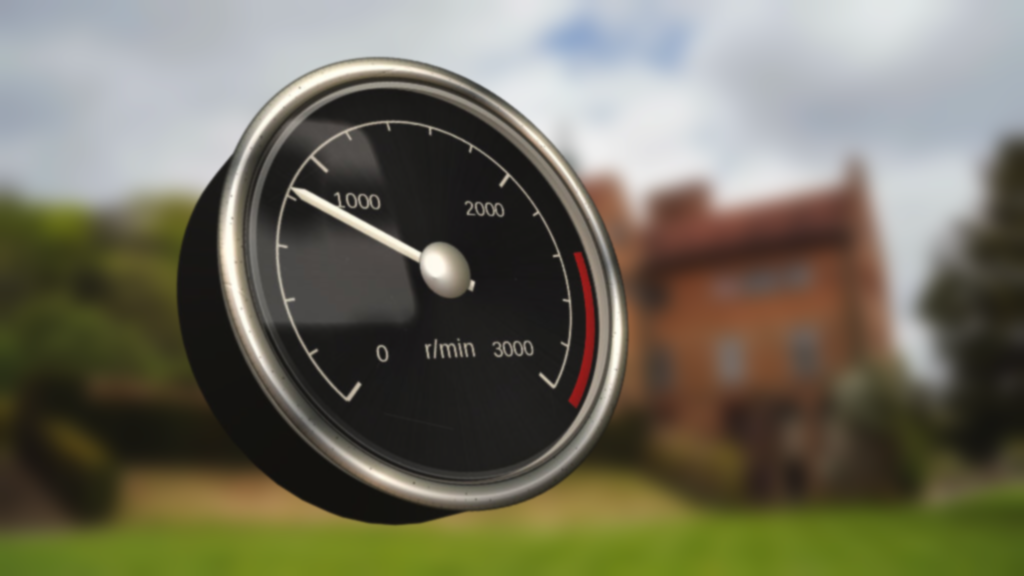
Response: 800 rpm
